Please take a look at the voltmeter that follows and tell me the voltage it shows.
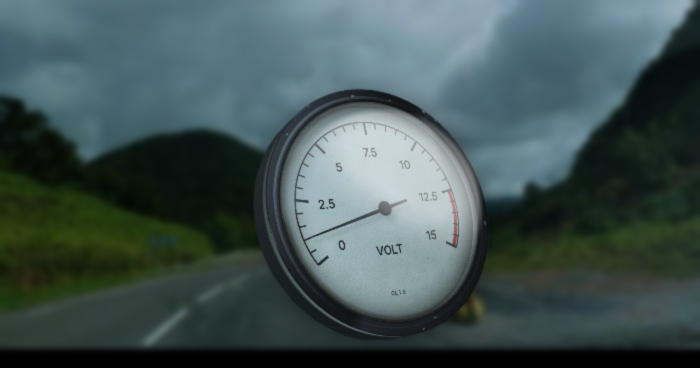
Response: 1 V
